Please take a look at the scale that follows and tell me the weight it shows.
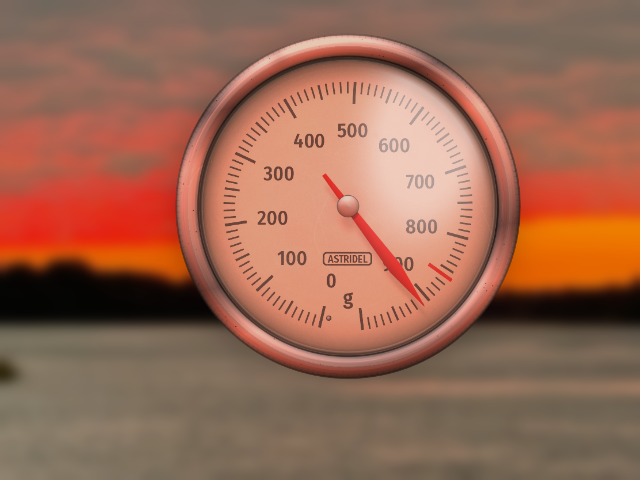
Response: 910 g
